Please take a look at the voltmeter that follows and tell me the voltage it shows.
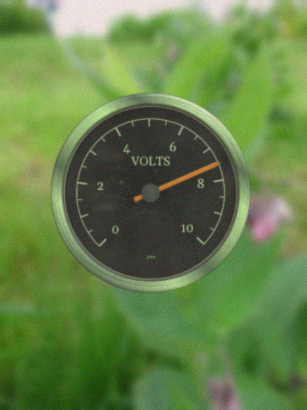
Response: 7.5 V
